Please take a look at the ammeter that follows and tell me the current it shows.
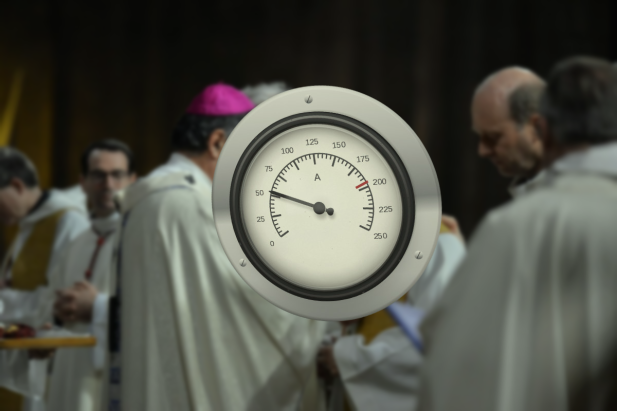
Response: 55 A
